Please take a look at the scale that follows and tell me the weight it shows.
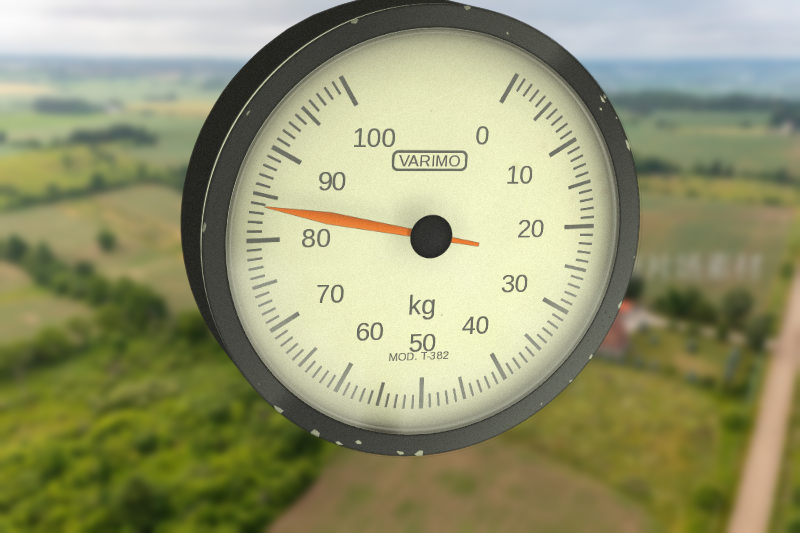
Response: 84 kg
